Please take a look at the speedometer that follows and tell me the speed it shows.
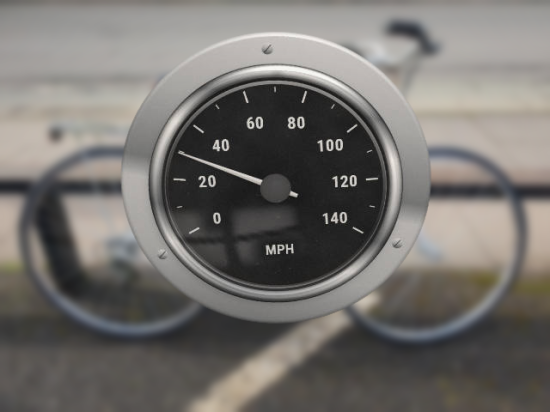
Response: 30 mph
